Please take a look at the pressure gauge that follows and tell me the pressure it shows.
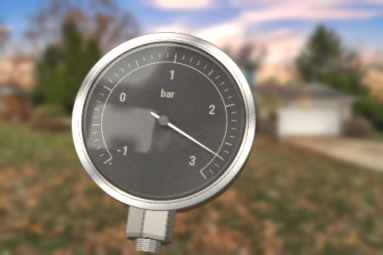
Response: 2.7 bar
